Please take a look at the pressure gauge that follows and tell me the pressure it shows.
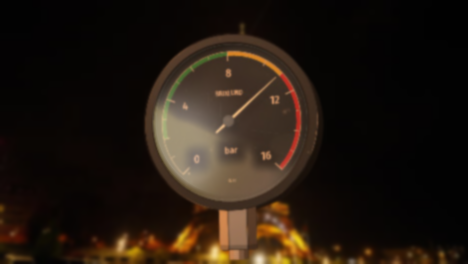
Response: 11 bar
